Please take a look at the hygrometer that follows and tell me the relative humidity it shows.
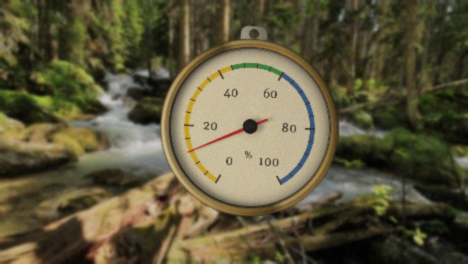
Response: 12 %
